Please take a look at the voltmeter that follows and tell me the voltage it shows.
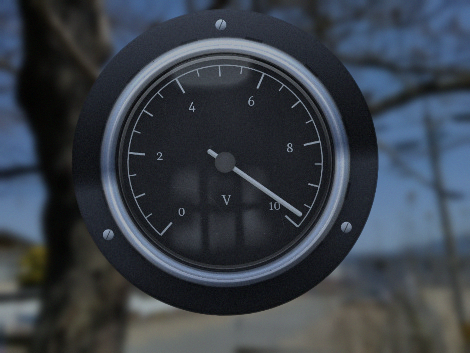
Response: 9.75 V
